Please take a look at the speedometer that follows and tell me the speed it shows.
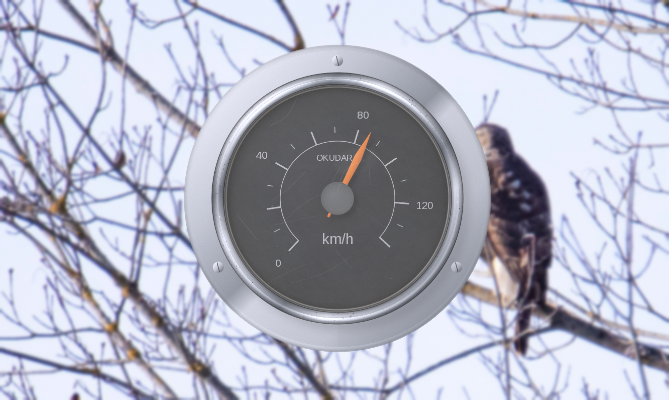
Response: 85 km/h
